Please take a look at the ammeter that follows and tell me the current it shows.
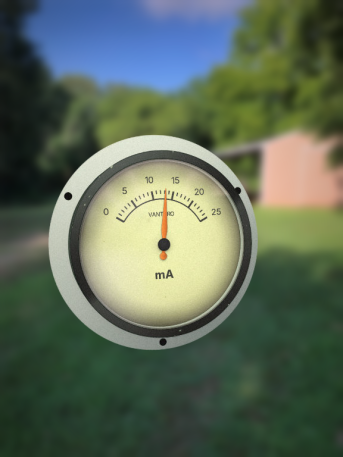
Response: 13 mA
